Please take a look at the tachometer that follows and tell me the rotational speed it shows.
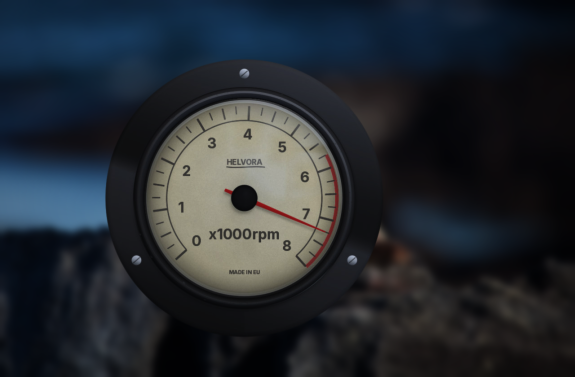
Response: 7250 rpm
